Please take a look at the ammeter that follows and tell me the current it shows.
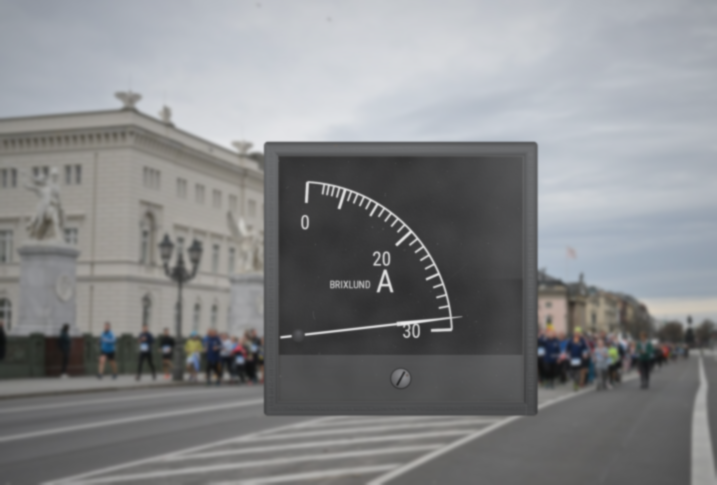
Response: 29 A
